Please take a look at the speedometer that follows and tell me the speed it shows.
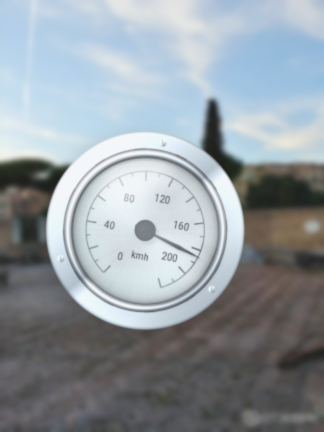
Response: 185 km/h
